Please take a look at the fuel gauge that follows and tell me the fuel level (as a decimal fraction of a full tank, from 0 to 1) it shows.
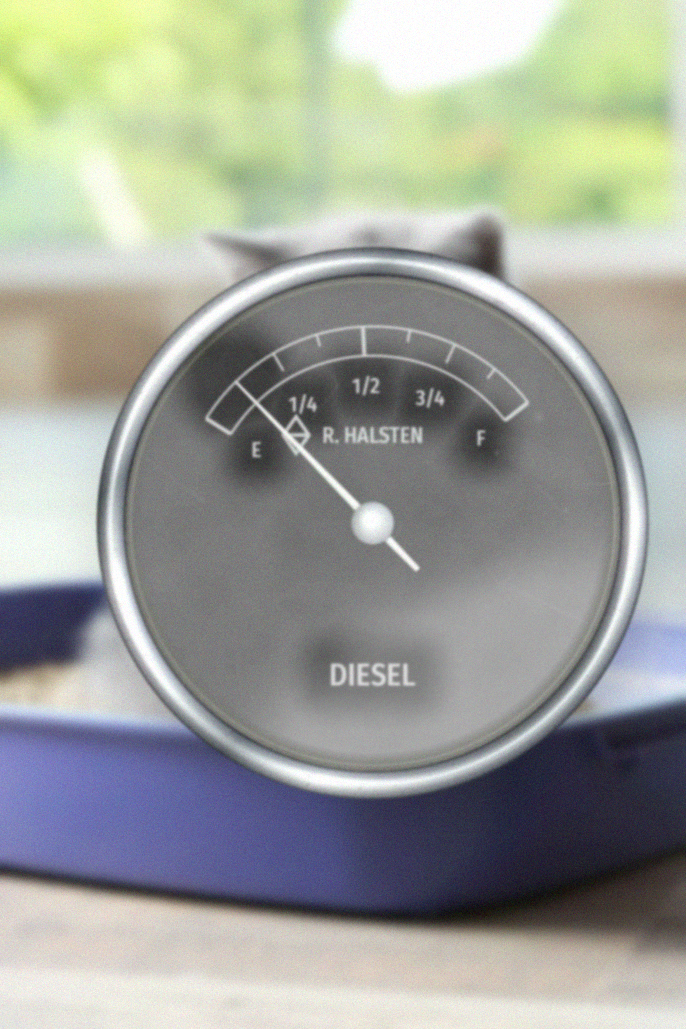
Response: 0.125
